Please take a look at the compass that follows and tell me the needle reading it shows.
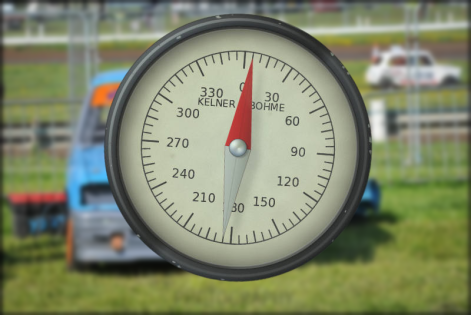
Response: 5 °
